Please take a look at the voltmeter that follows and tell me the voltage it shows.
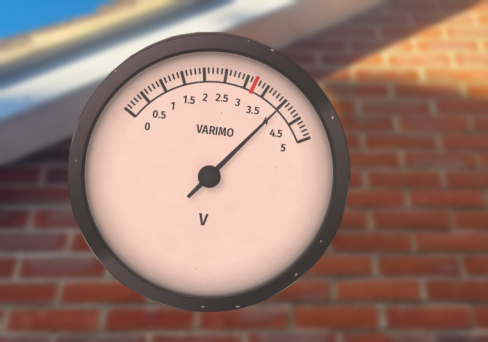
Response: 4 V
